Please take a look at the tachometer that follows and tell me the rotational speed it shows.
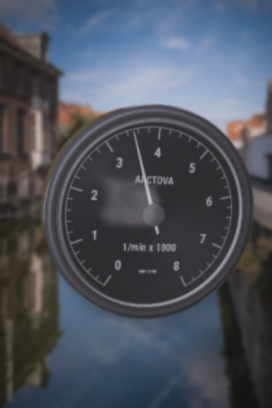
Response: 3500 rpm
